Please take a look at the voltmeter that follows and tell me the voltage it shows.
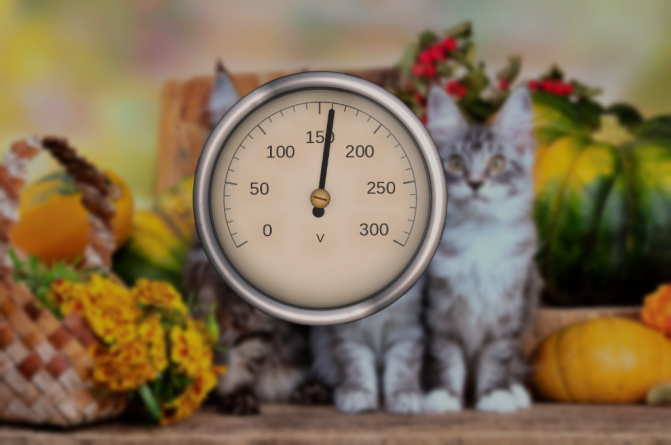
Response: 160 V
